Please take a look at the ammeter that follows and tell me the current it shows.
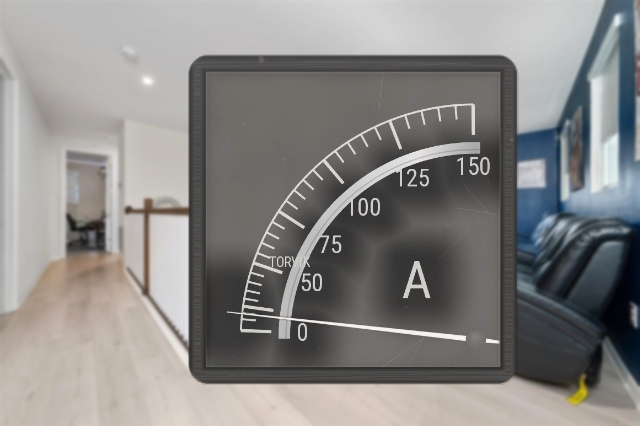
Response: 20 A
